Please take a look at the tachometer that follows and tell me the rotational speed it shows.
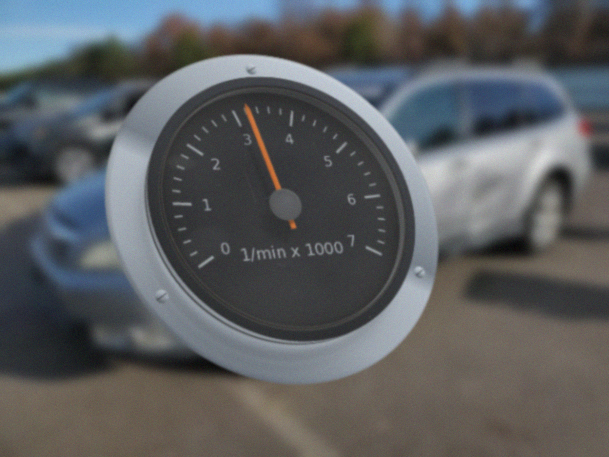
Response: 3200 rpm
